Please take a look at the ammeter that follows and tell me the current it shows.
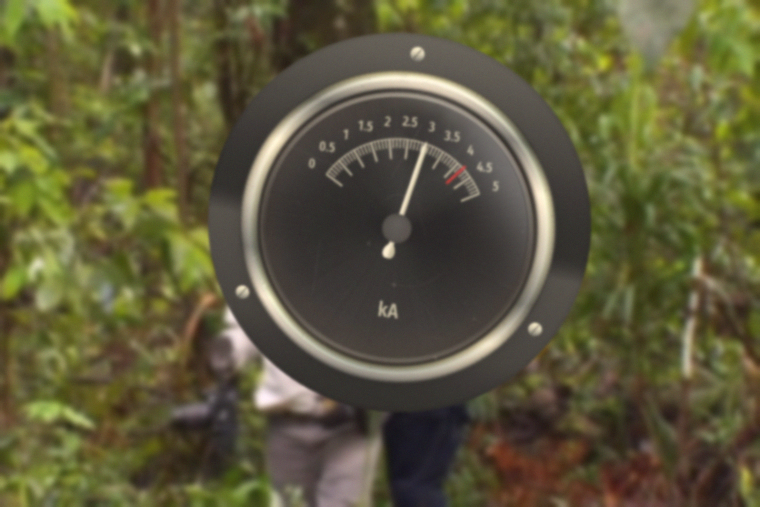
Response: 3 kA
